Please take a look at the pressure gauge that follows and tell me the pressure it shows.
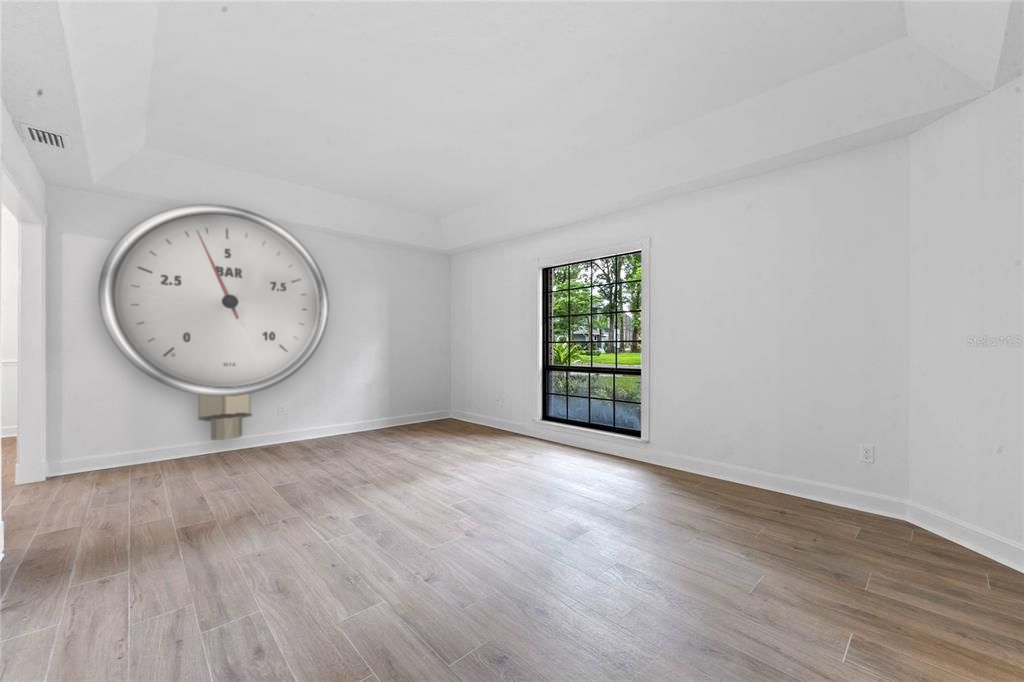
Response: 4.25 bar
